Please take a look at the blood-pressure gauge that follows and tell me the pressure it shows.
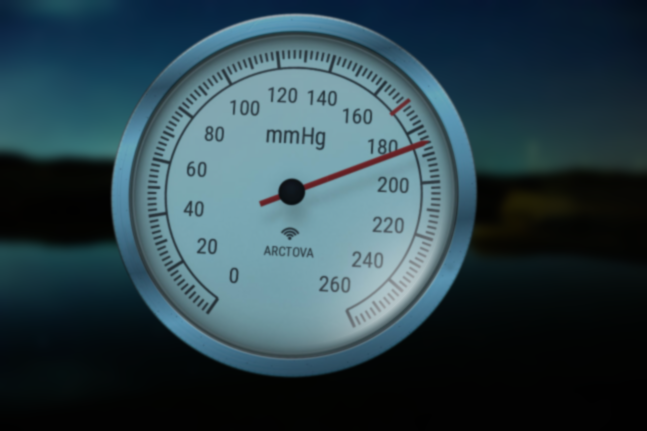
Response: 186 mmHg
